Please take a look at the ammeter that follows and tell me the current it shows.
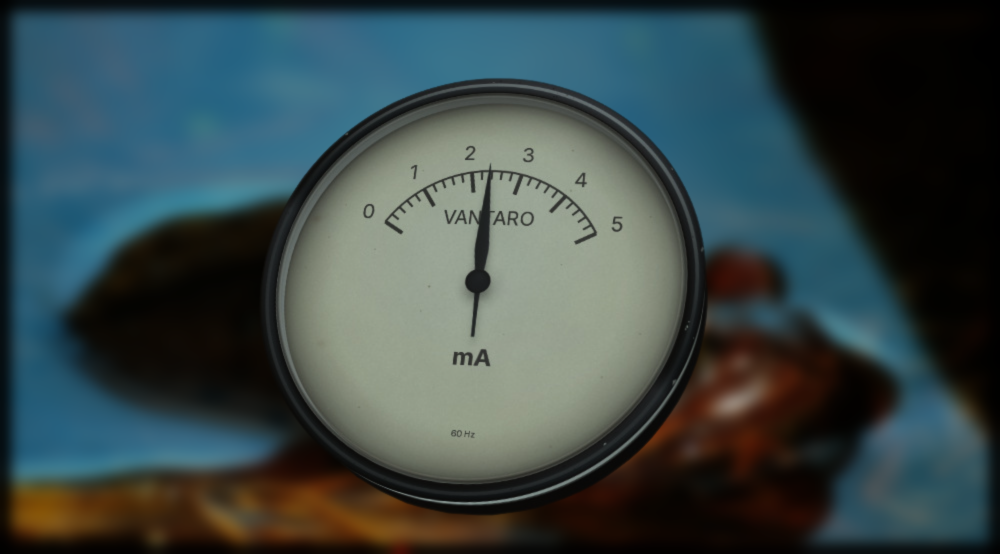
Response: 2.4 mA
